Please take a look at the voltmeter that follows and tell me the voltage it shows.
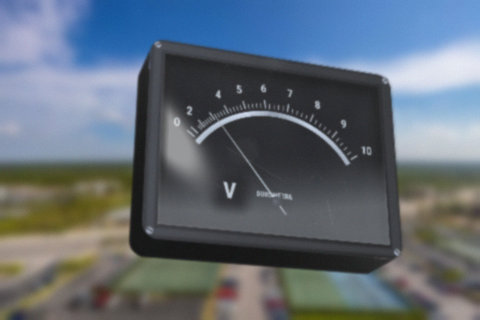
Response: 3 V
